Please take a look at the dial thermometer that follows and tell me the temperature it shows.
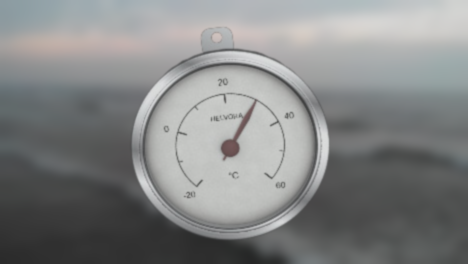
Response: 30 °C
